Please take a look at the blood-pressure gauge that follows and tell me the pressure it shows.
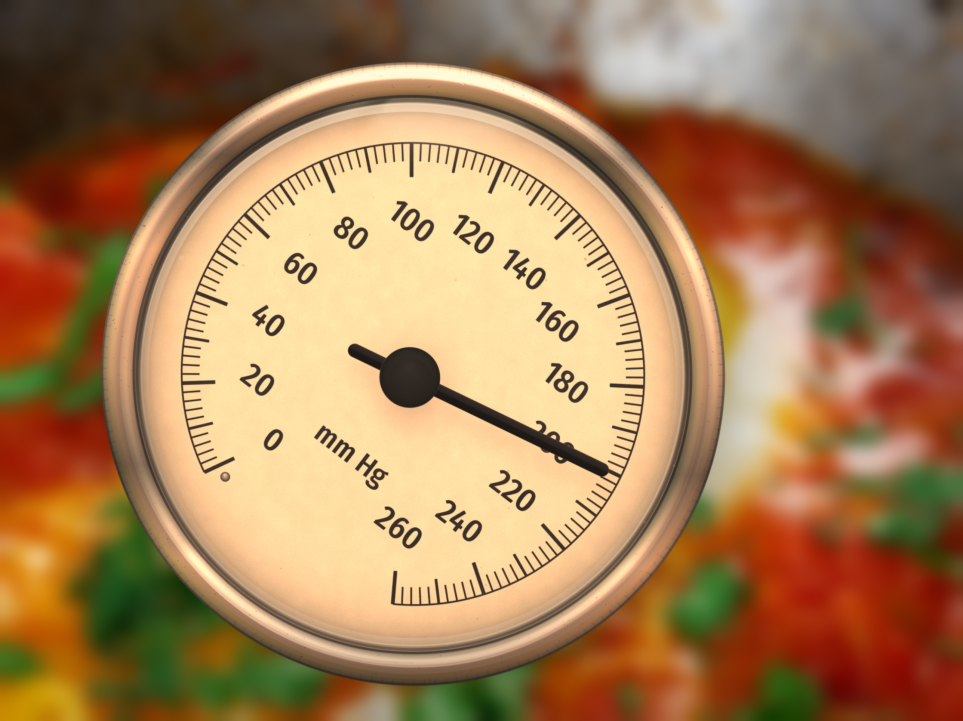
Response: 200 mmHg
